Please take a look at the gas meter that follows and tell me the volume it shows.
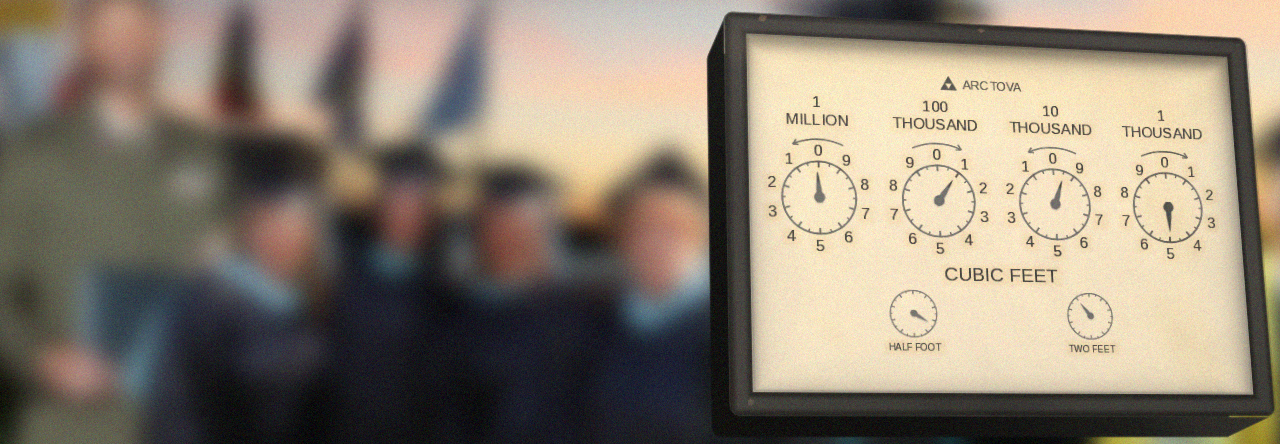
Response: 9500 ft³
